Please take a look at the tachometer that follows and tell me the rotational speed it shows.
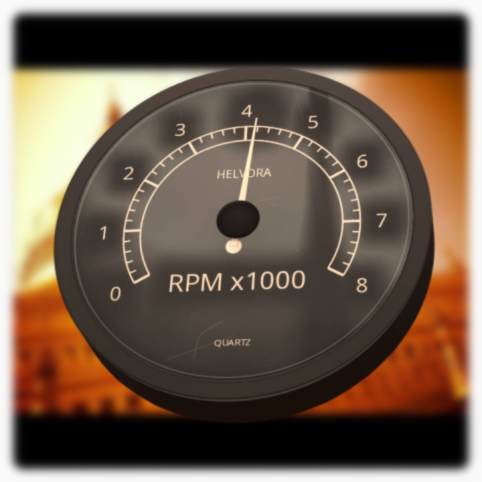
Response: 4200 rpm
